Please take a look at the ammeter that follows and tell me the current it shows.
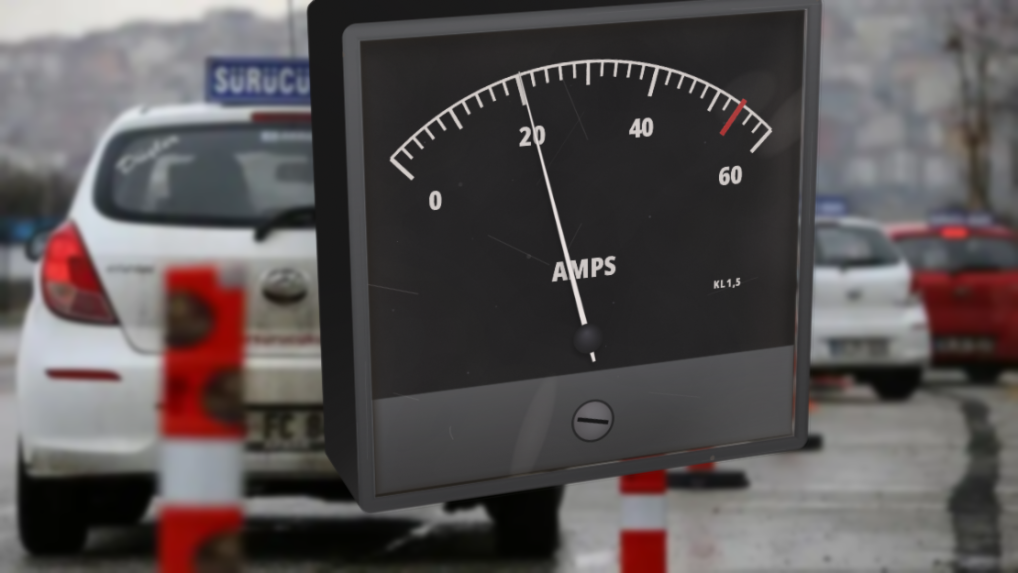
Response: 20 A
